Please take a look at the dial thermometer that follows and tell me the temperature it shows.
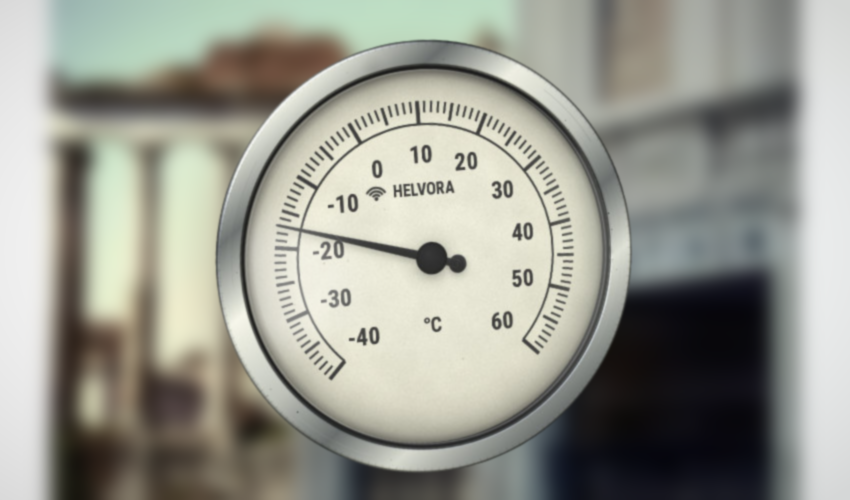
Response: -17 °C
